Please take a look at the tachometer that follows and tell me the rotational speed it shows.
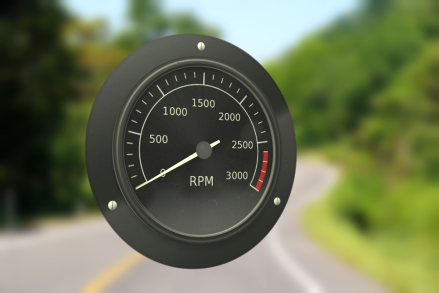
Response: 0 rpm
